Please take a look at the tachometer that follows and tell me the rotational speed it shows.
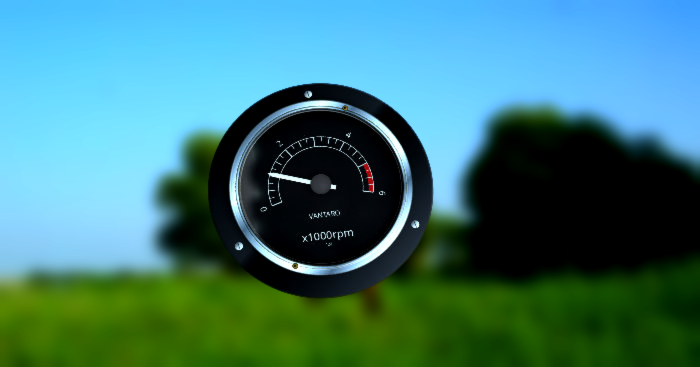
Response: 1000 rpm
